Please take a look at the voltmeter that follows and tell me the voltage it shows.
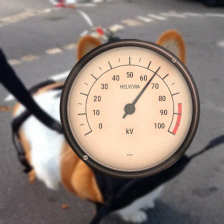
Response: 65 kV
